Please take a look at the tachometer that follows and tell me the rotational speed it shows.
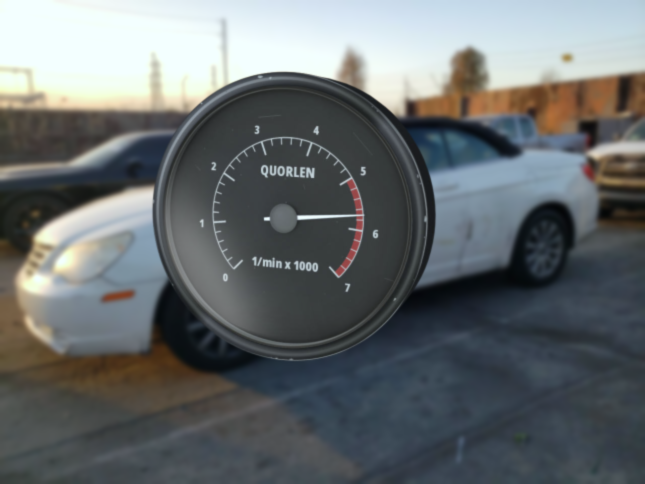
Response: 5700 rpm
